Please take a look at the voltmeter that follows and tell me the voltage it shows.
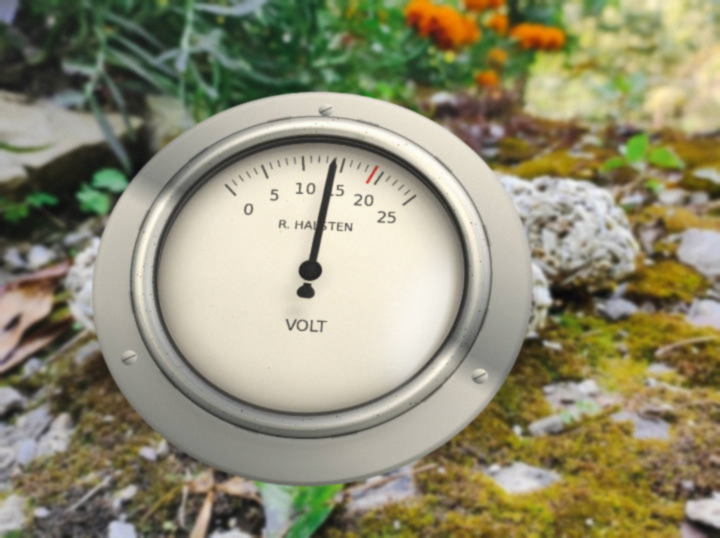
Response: 14 V
